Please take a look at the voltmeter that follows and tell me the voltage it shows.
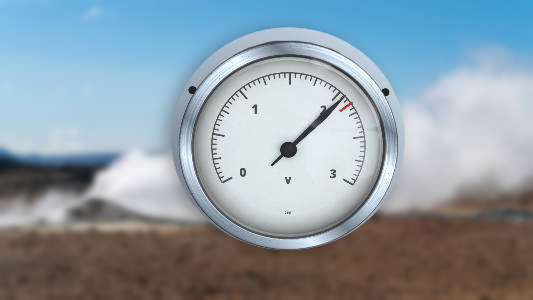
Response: 2.05 V
